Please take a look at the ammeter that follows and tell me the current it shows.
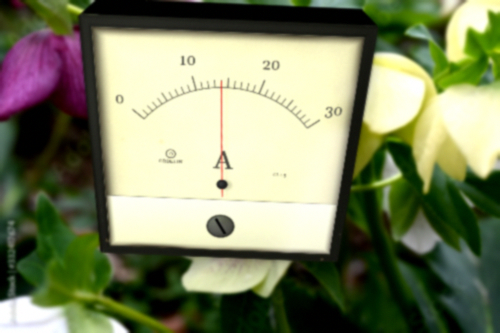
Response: 14 A
